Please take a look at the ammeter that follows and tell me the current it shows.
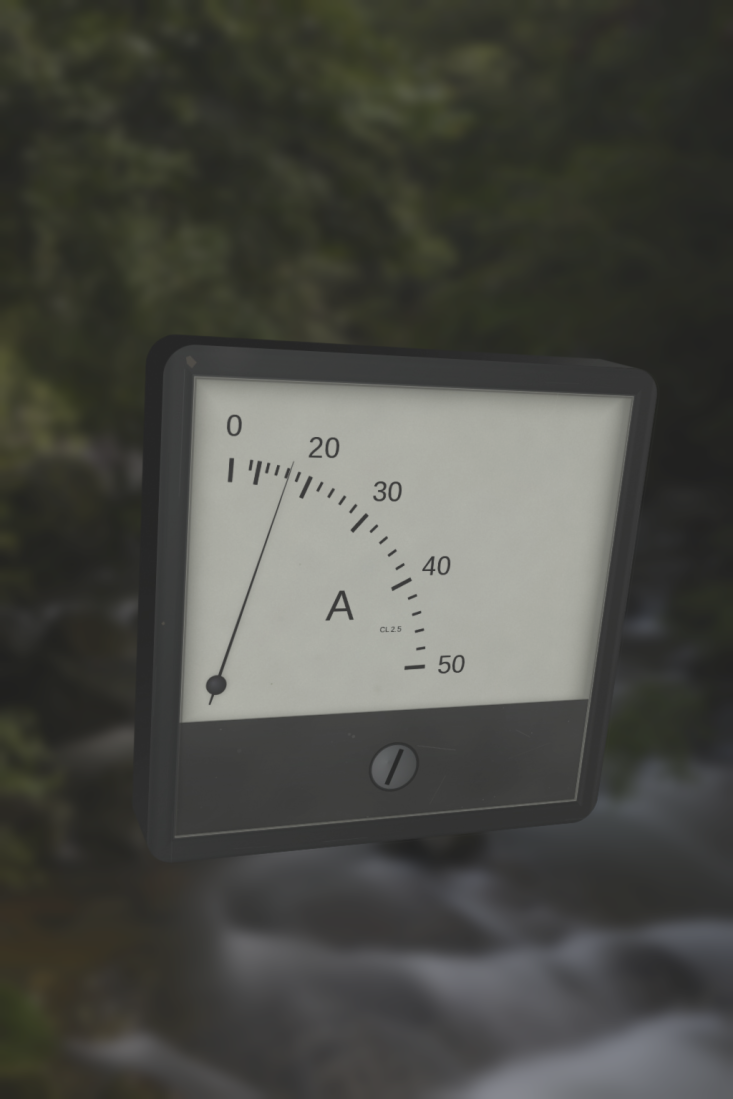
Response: 16 A
